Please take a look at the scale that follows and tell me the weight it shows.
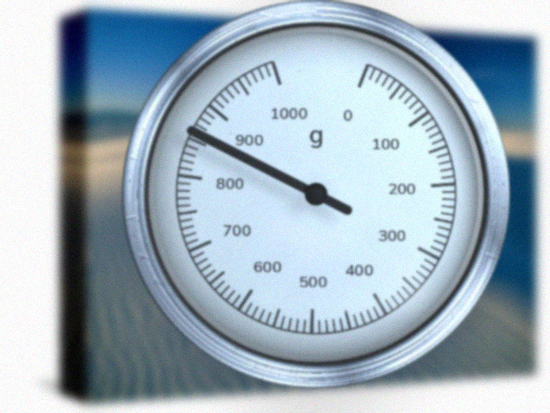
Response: 860 g
